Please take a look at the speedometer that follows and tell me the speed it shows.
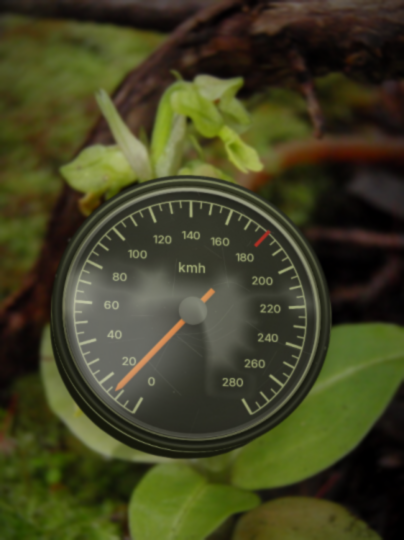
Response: 12.5 km/h
